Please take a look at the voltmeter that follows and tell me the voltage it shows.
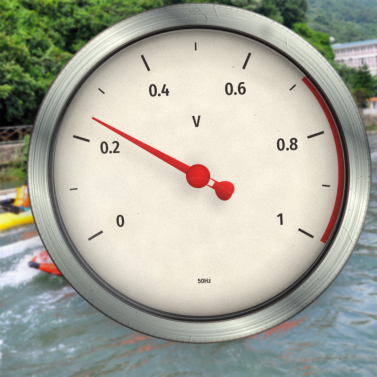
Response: 0.25 V
